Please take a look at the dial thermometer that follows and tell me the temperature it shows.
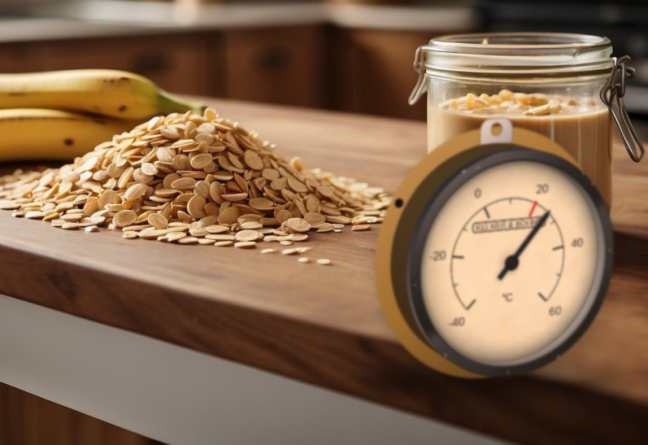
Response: 25 °C
